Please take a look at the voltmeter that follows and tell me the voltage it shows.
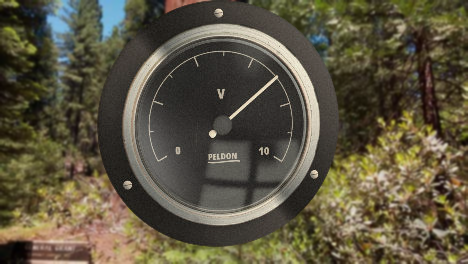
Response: 7 V
